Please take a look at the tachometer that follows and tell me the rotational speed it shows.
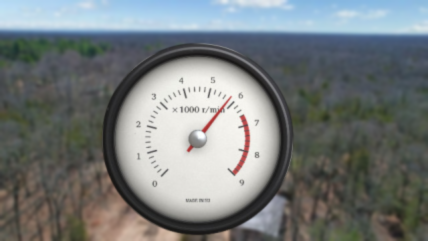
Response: 5800 rpm
